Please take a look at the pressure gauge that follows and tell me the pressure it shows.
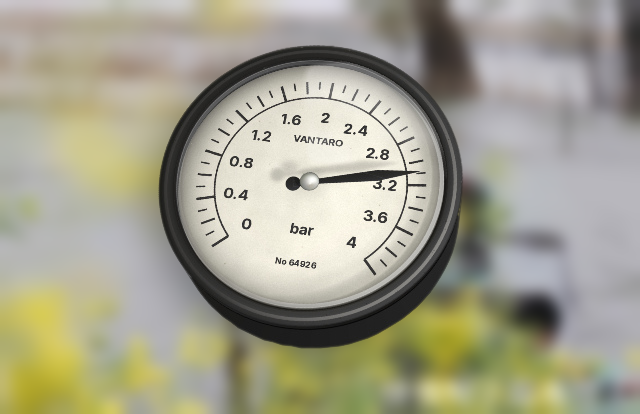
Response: 3.1 bar
